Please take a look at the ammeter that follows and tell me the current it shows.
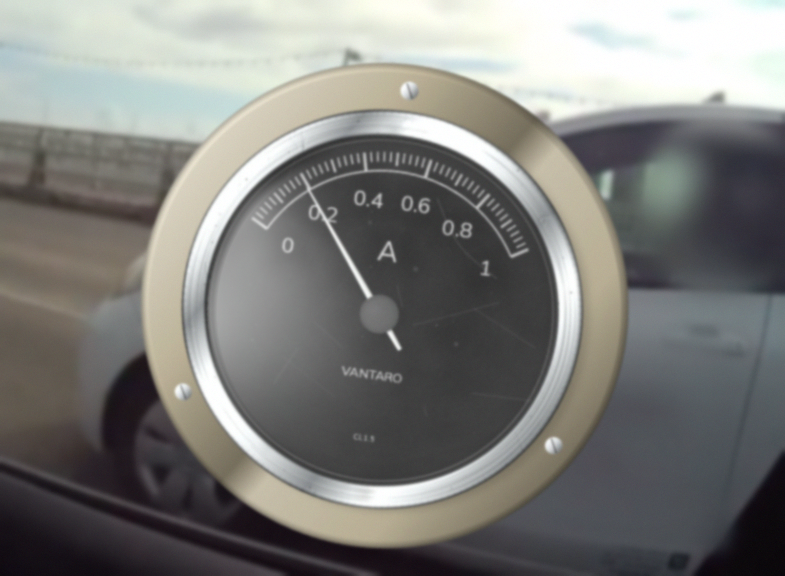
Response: 0.2 A
